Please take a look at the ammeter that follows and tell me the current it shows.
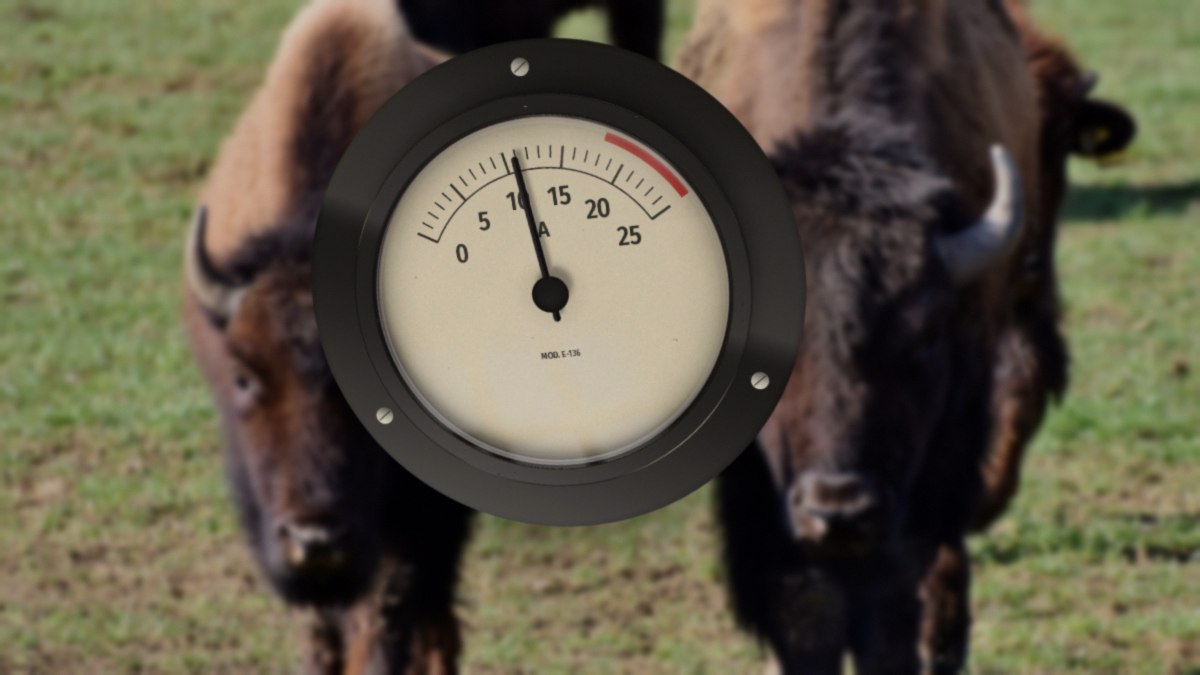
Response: 11 A
